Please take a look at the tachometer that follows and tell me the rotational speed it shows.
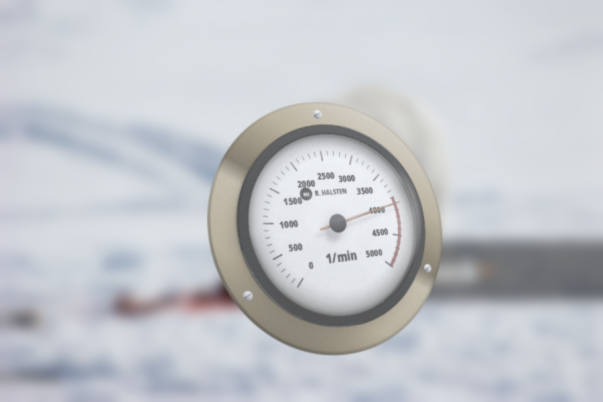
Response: 4000 rpm
